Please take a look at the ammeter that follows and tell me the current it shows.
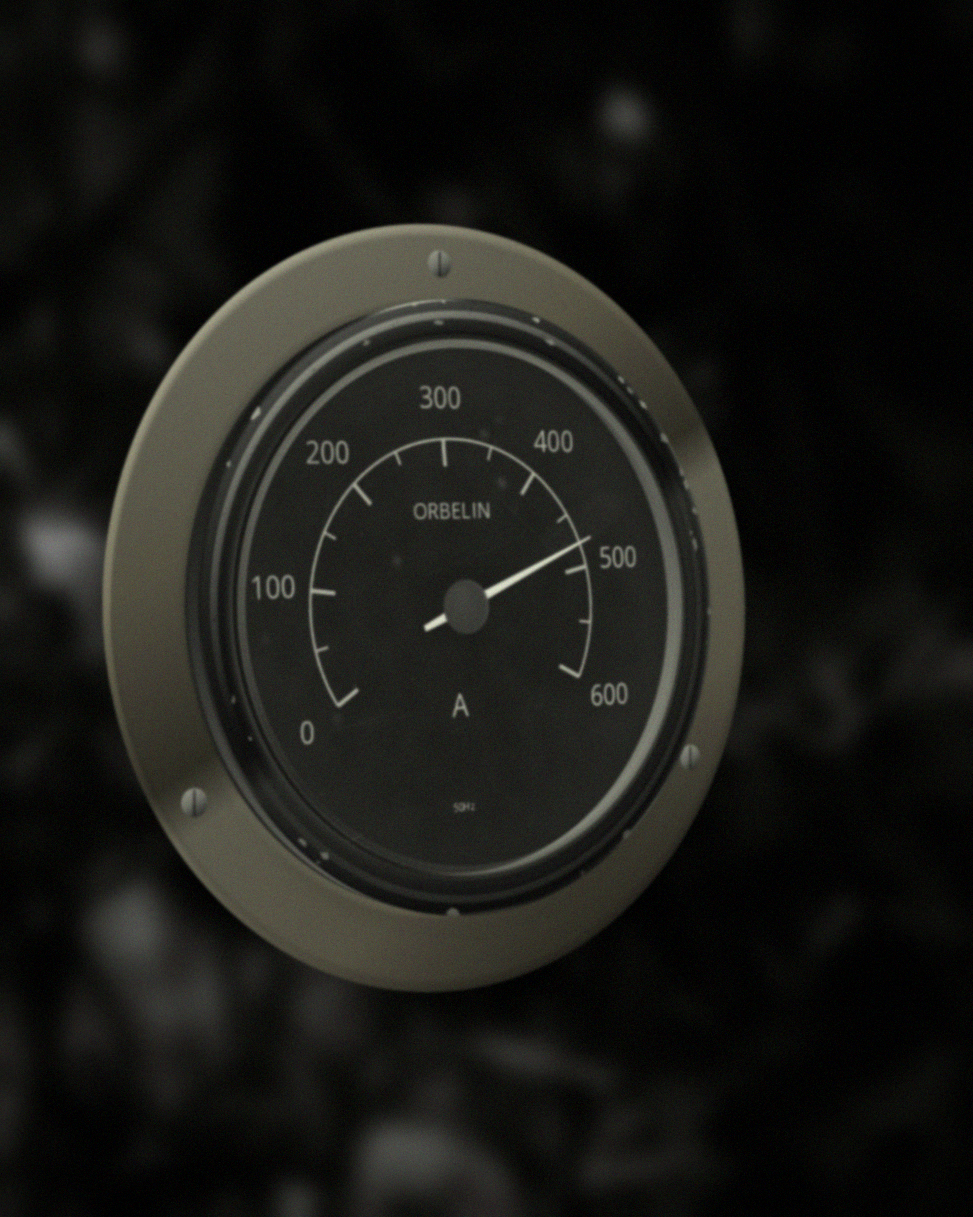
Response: 475 A
